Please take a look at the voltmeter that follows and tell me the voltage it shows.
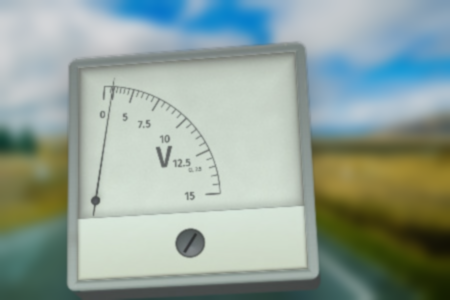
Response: 2.5 V
